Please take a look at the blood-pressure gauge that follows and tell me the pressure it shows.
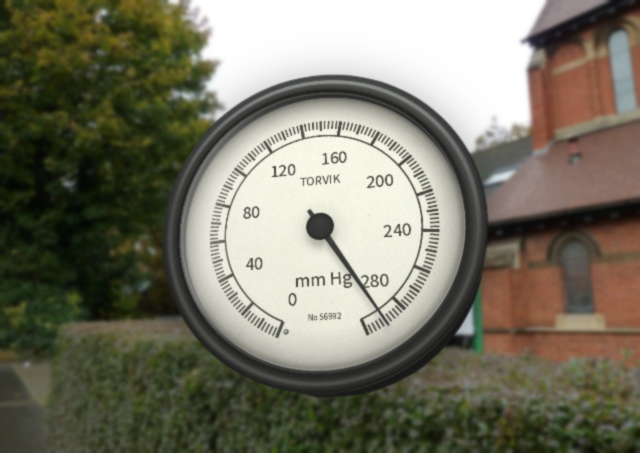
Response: 290 mmHg
